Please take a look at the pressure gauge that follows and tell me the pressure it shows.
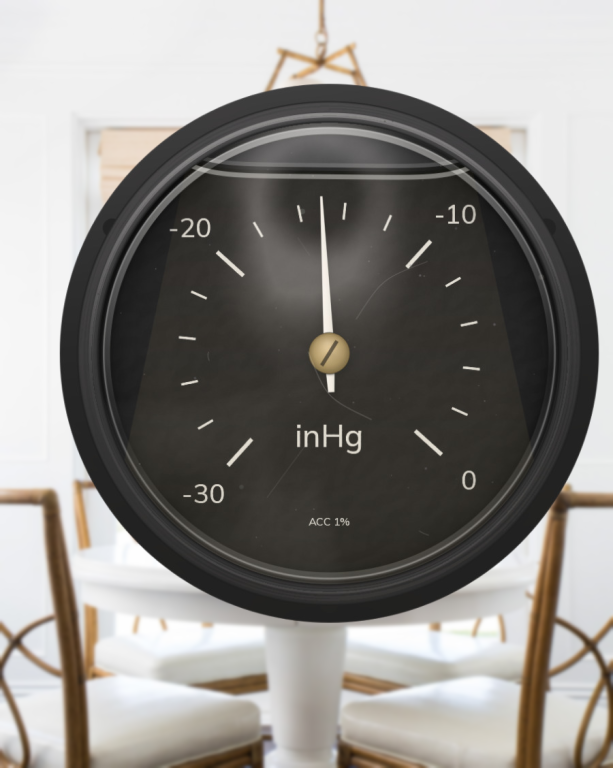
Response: -15 inHg
